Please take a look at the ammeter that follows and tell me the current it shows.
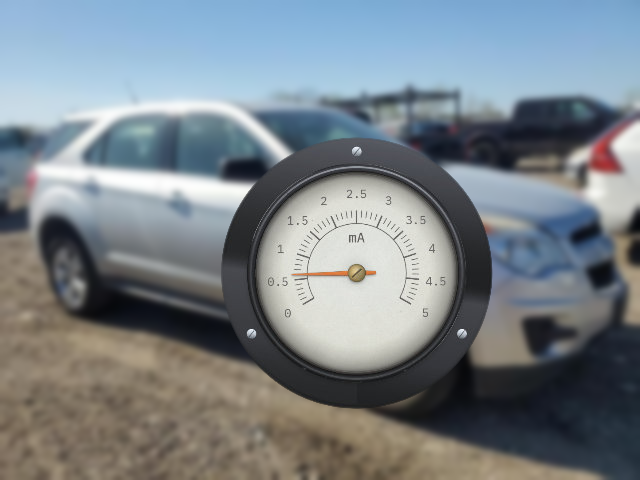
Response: 0.6 mA
